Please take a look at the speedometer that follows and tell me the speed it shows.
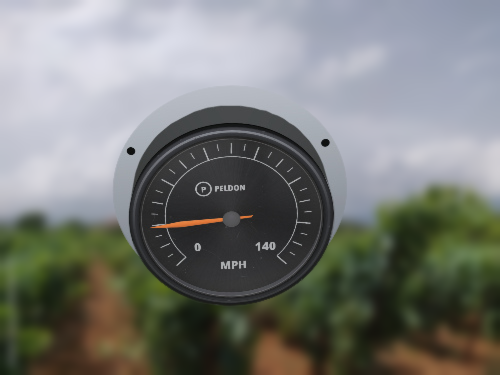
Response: 20 mph
